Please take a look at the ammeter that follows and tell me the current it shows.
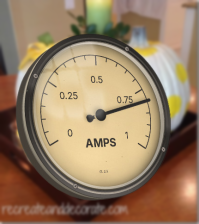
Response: 0.8 A
